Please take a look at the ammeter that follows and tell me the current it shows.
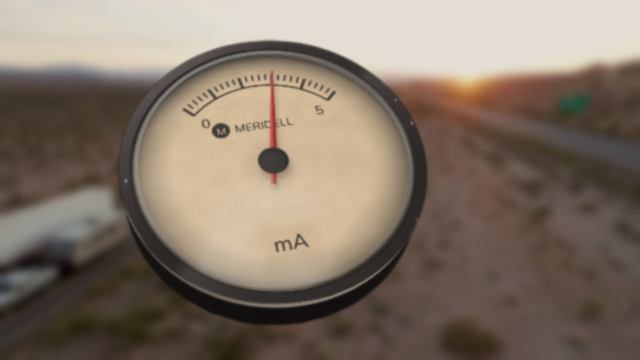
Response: 3 mA
